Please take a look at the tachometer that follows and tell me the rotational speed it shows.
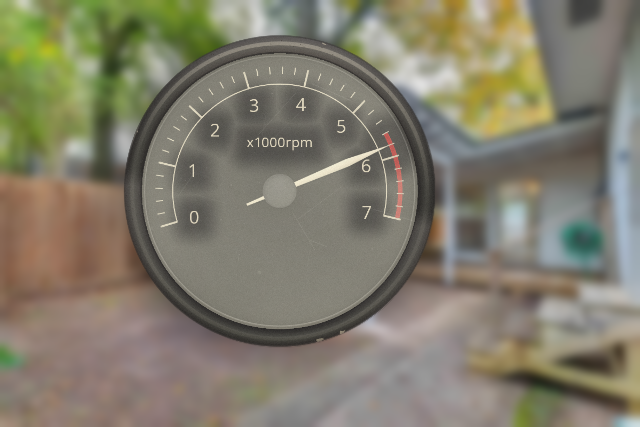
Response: 5800 rpm
